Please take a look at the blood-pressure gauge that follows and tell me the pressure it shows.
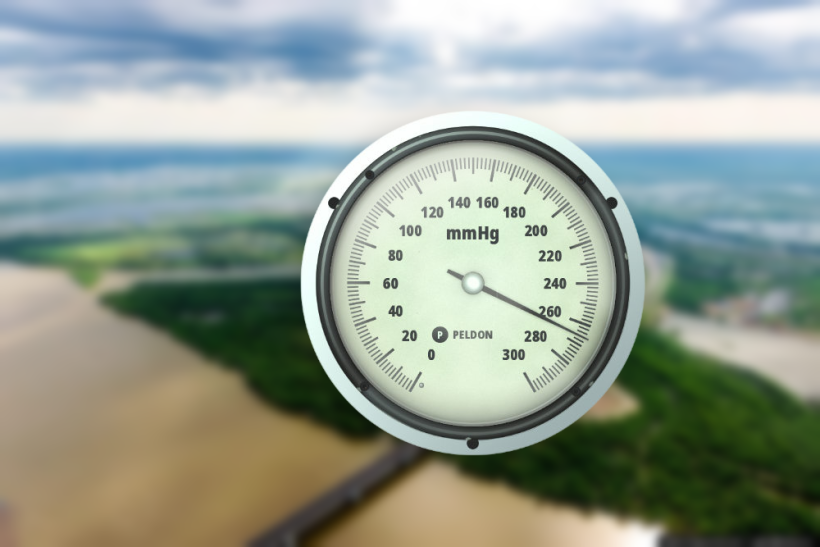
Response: 266 mmHg
